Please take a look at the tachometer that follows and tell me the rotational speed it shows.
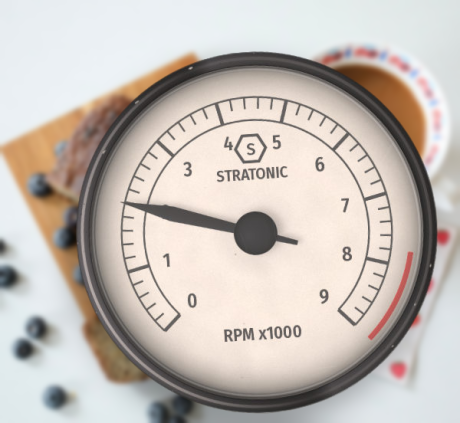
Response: 2000 rpm
